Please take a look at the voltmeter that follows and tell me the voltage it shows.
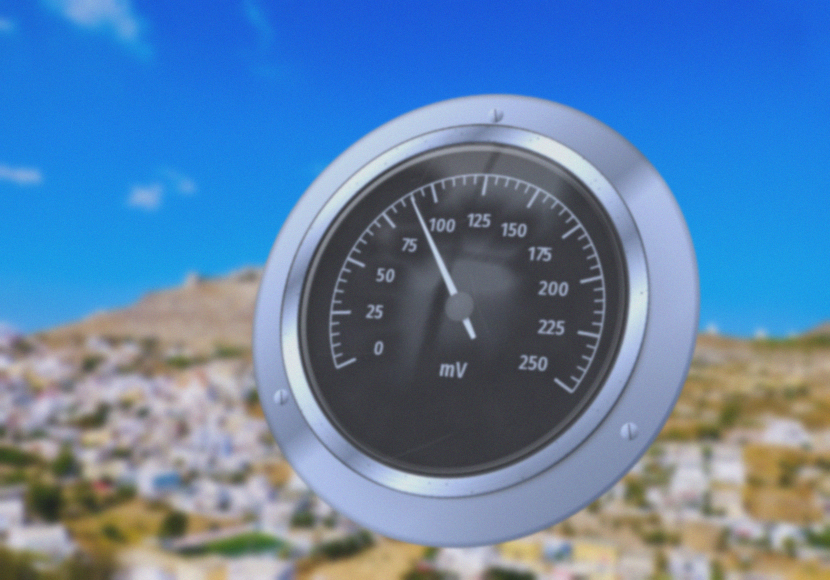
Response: 90 mV
